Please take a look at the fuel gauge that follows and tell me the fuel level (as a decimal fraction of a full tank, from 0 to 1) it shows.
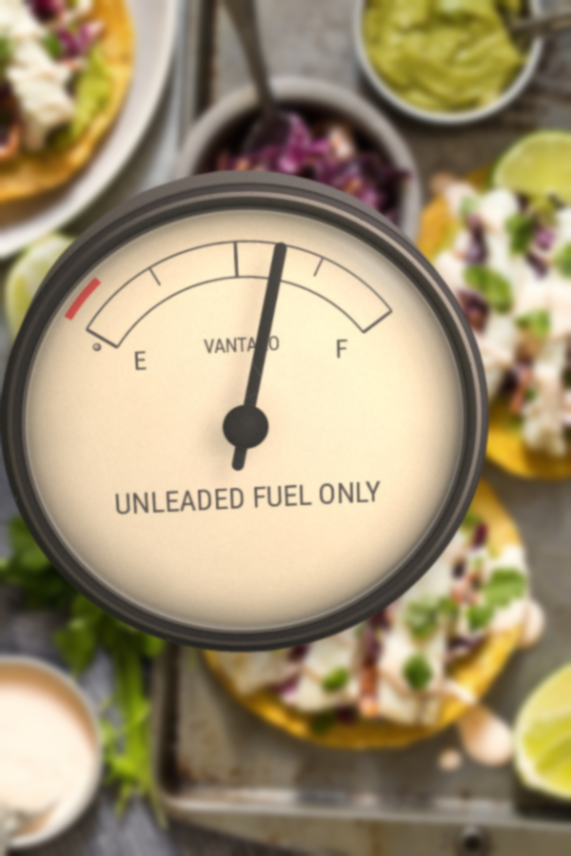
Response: 0.625
